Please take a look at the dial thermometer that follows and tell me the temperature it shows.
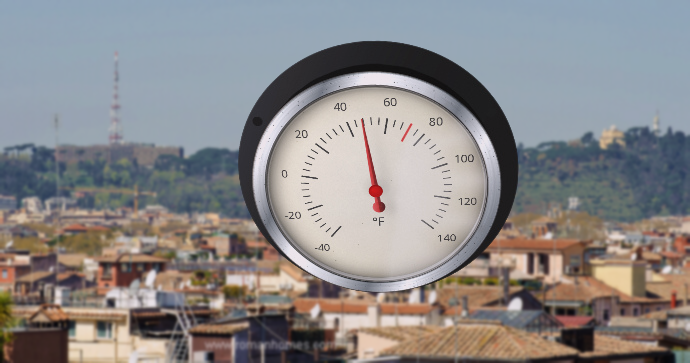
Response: 48 °F
